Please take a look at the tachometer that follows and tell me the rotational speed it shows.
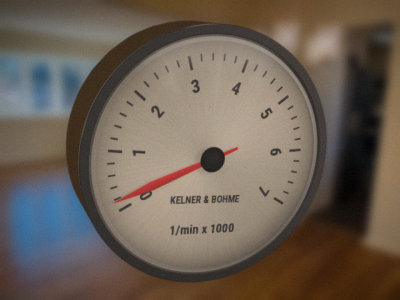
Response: 200 rpm
